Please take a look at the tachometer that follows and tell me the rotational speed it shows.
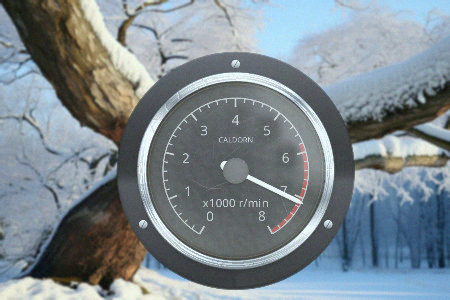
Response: 7100 rpm
